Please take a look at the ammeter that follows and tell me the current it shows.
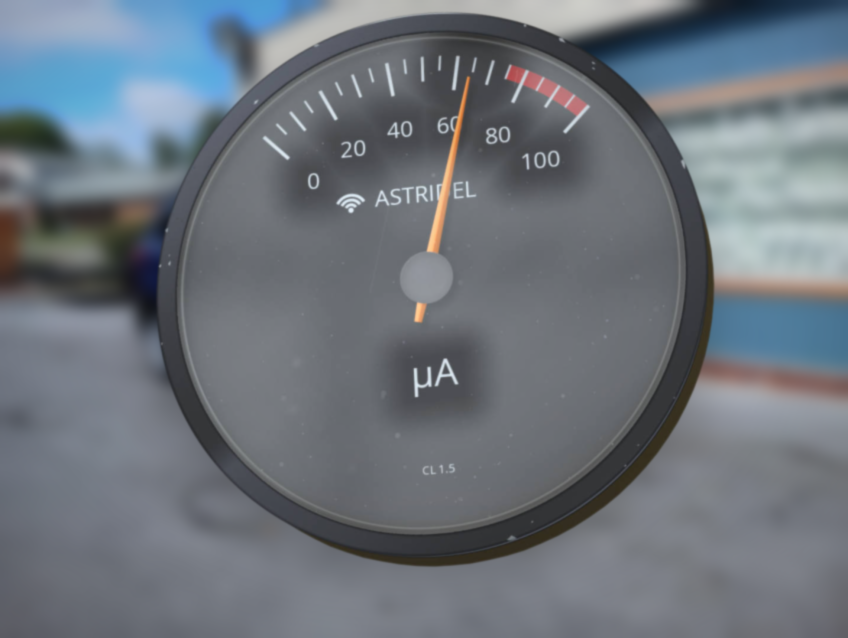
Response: 65 µA
